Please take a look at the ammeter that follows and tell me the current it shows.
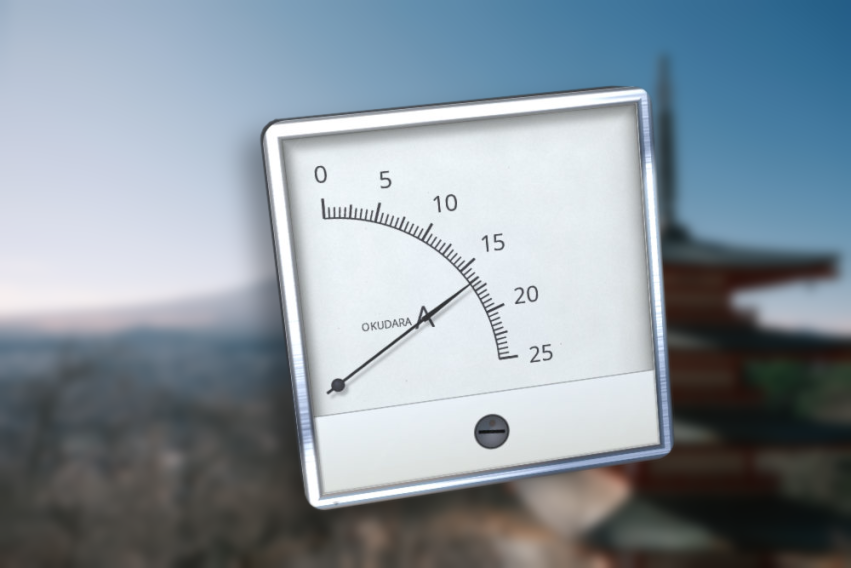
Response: 16.5 A
